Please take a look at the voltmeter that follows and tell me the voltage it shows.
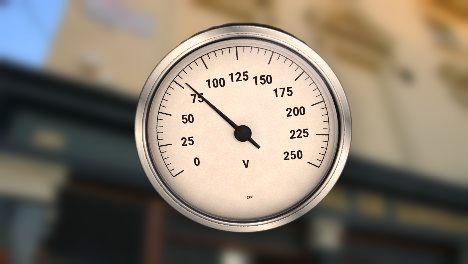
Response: 80 V
